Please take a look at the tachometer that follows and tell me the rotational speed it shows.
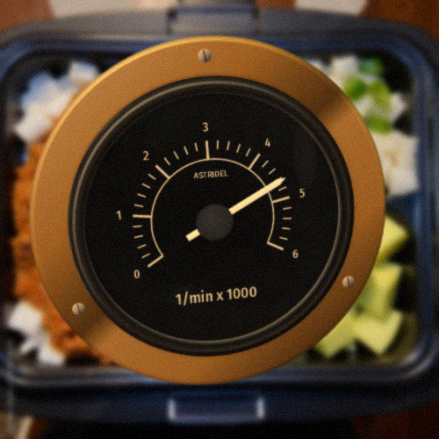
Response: 4600 rpm
